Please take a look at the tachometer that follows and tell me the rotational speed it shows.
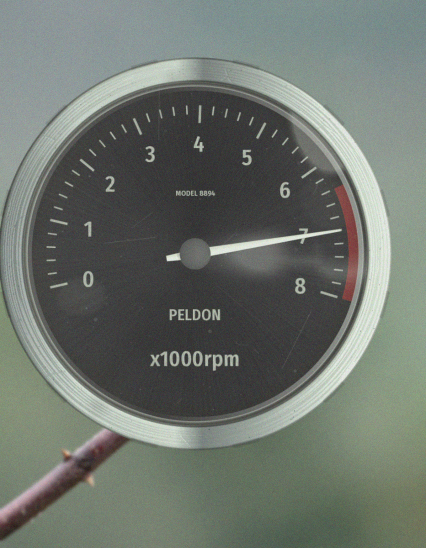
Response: 7000 rpm
